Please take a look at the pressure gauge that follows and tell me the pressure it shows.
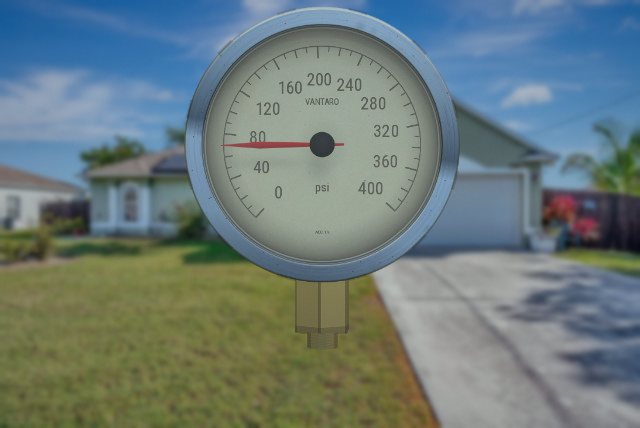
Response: 70 psi
